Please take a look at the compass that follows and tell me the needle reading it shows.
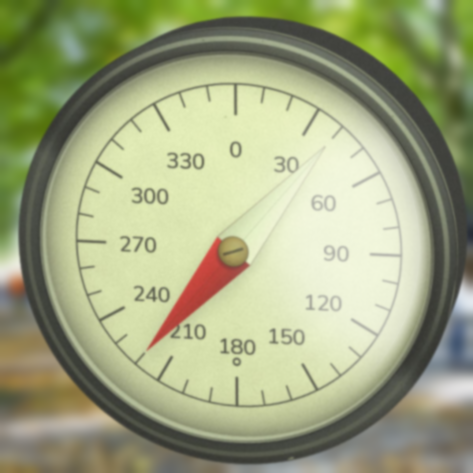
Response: 220 °
